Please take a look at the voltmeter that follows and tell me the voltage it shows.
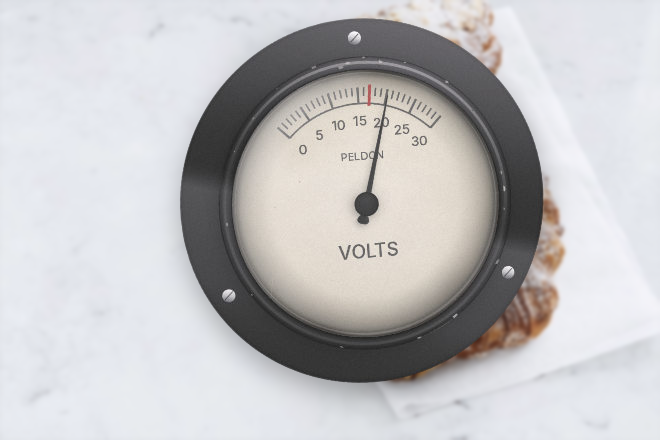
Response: 20 V
